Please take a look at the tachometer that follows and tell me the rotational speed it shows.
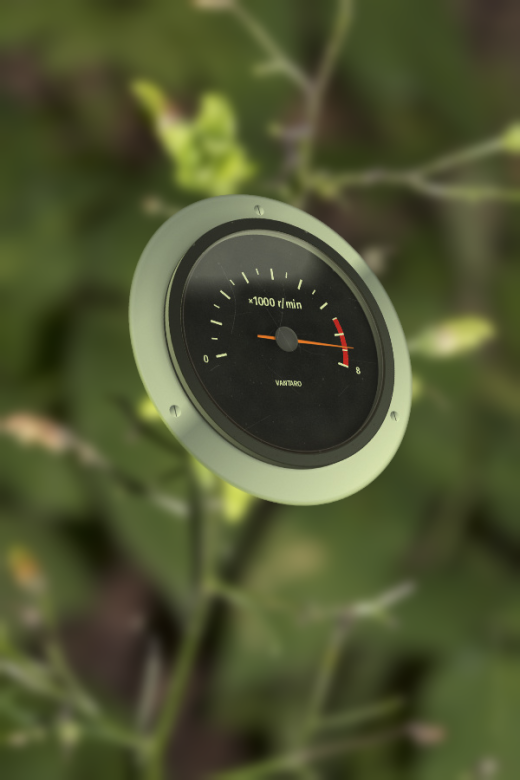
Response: 7500 rpm
